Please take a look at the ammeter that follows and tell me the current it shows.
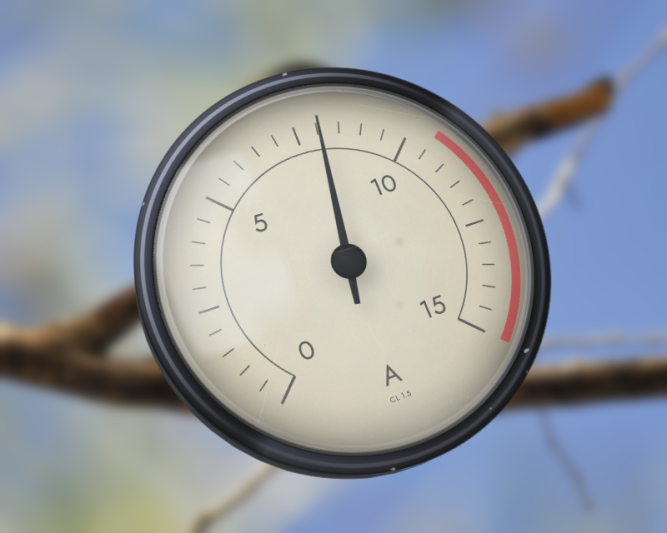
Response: 8 A
